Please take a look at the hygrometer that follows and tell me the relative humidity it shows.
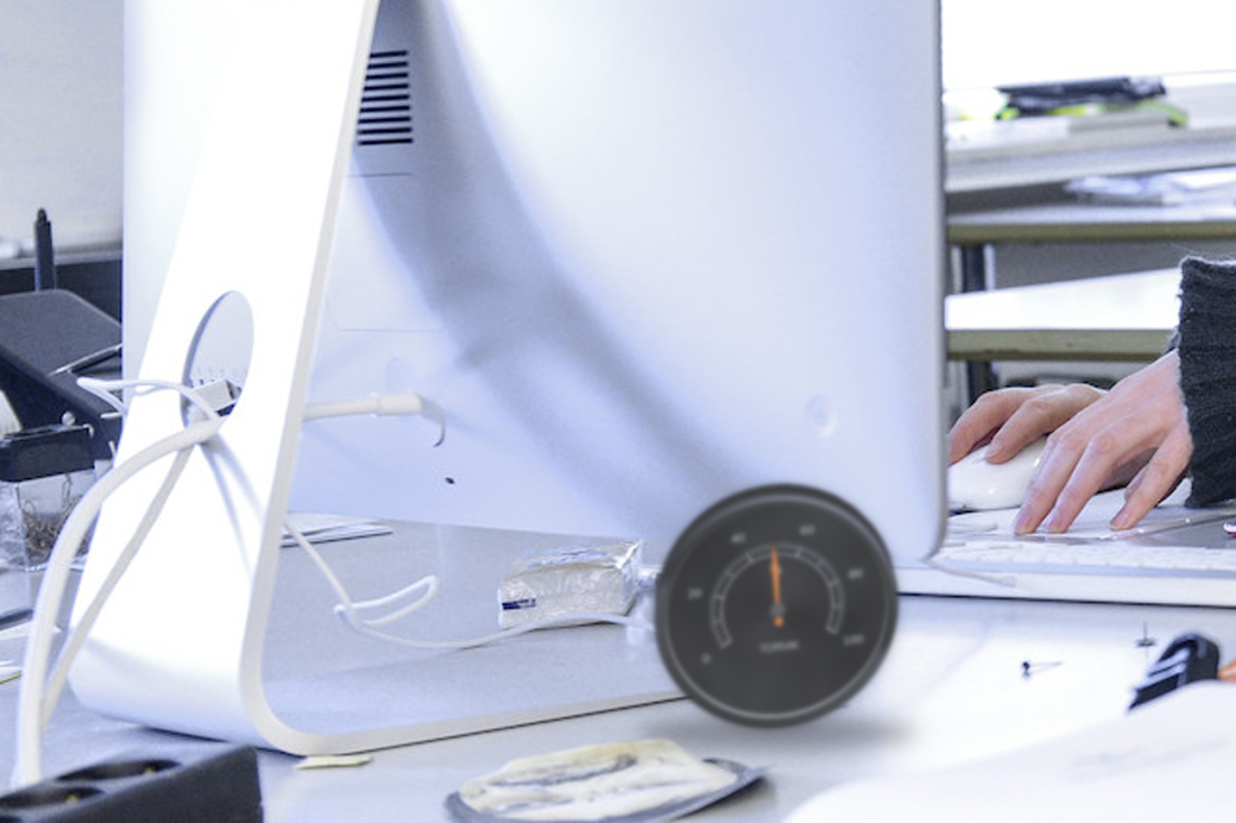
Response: 50 %
